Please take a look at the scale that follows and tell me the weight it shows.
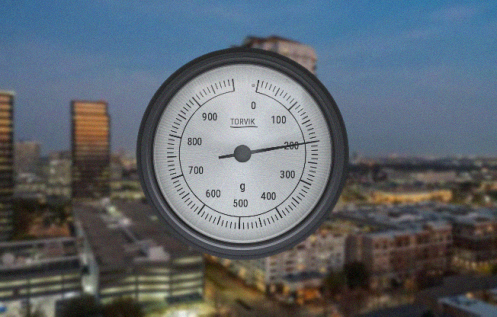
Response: 200 g
